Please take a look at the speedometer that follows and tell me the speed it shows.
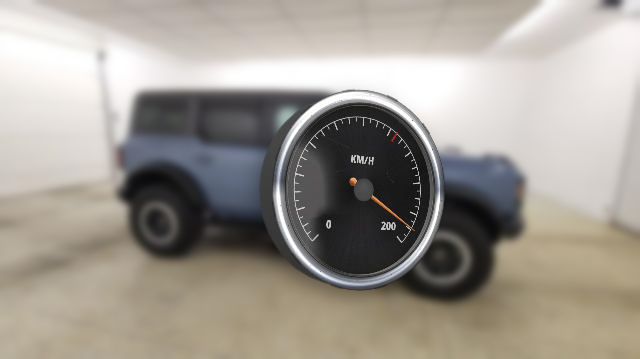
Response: 190 km/h
